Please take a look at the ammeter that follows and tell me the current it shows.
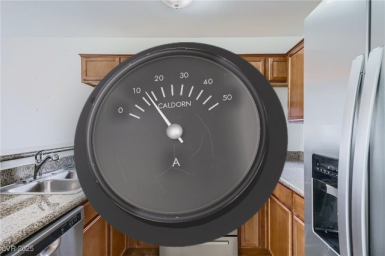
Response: 12.5 A
